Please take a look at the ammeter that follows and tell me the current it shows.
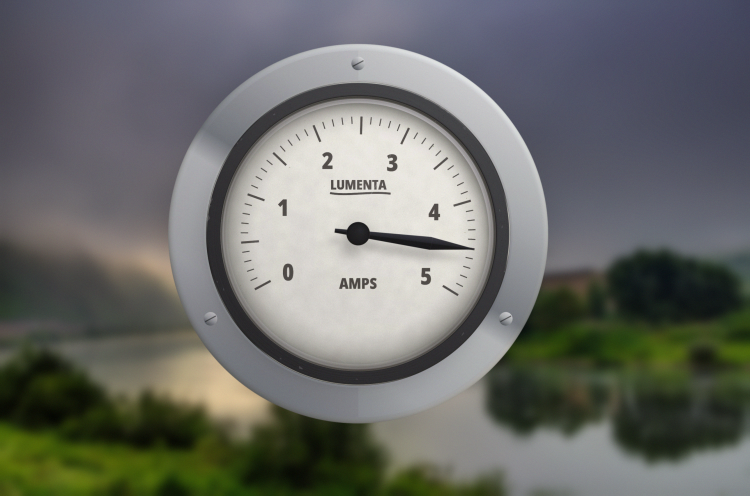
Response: 4.5 A
